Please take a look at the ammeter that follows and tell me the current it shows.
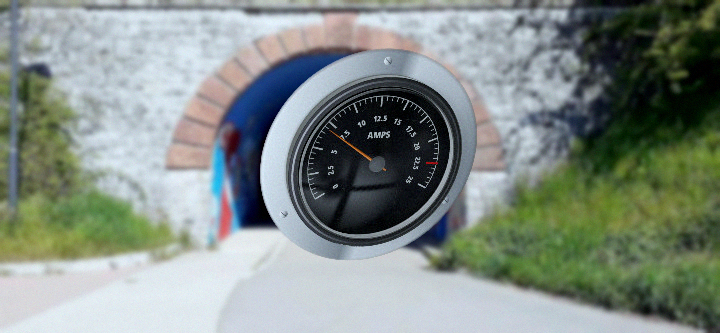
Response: 7 A
